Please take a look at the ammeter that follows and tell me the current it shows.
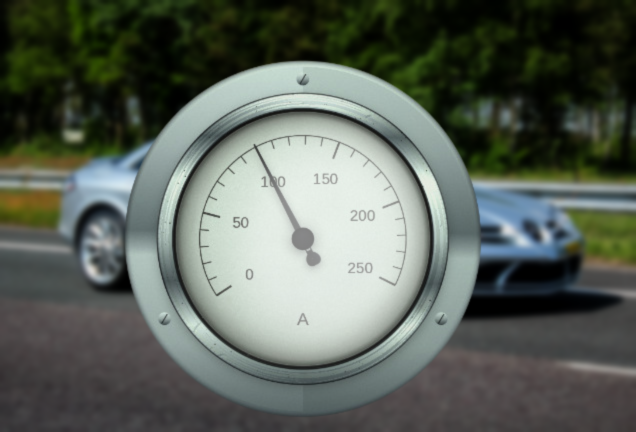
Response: 100 A
